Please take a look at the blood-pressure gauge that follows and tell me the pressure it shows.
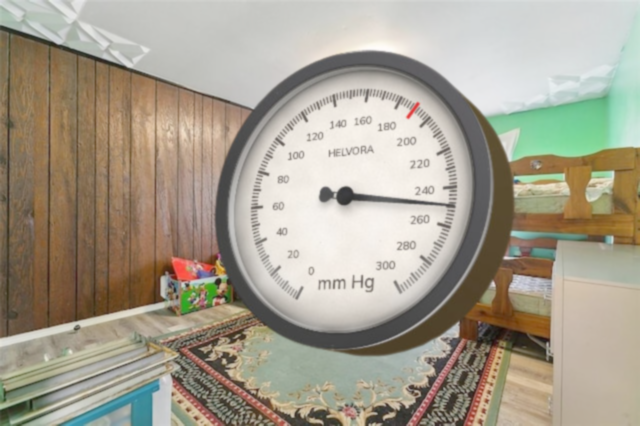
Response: 250 mmHg
